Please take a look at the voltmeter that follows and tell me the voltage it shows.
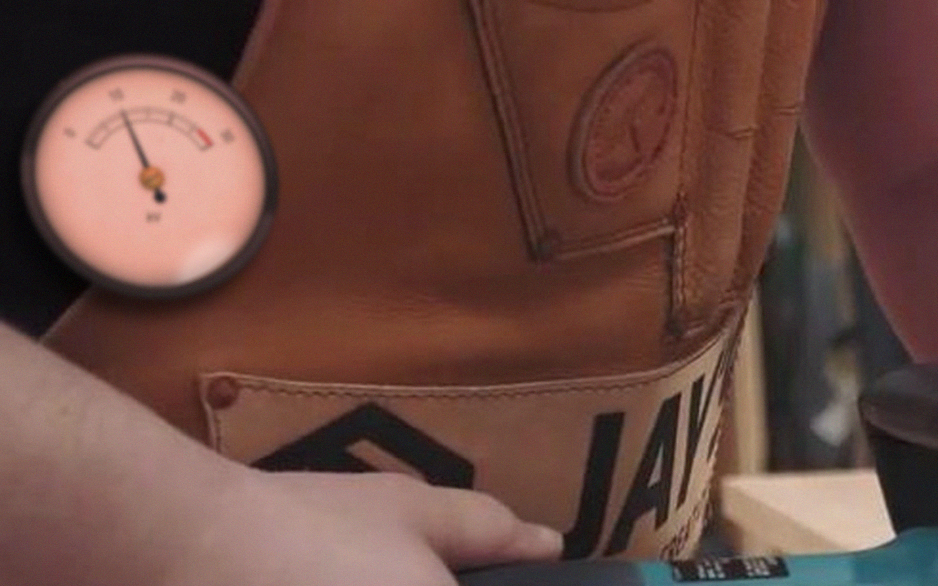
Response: 10 kV
